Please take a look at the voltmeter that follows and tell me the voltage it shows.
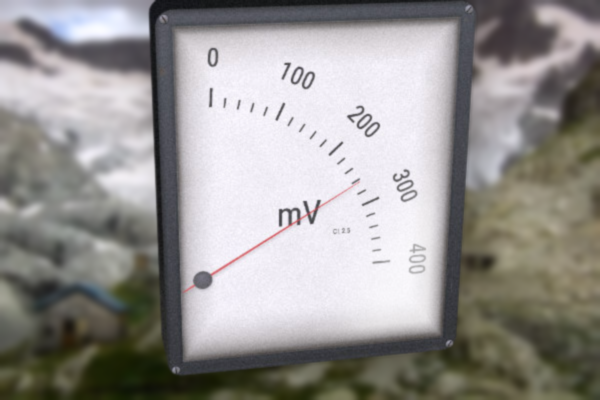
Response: 260 mV
